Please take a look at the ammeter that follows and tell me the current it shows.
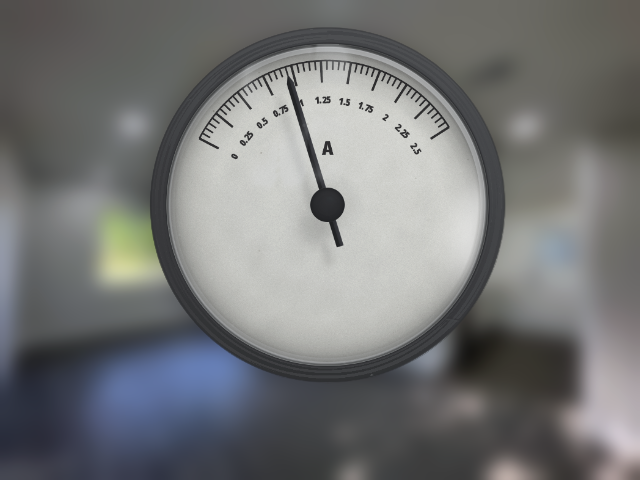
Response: 0.95 A
